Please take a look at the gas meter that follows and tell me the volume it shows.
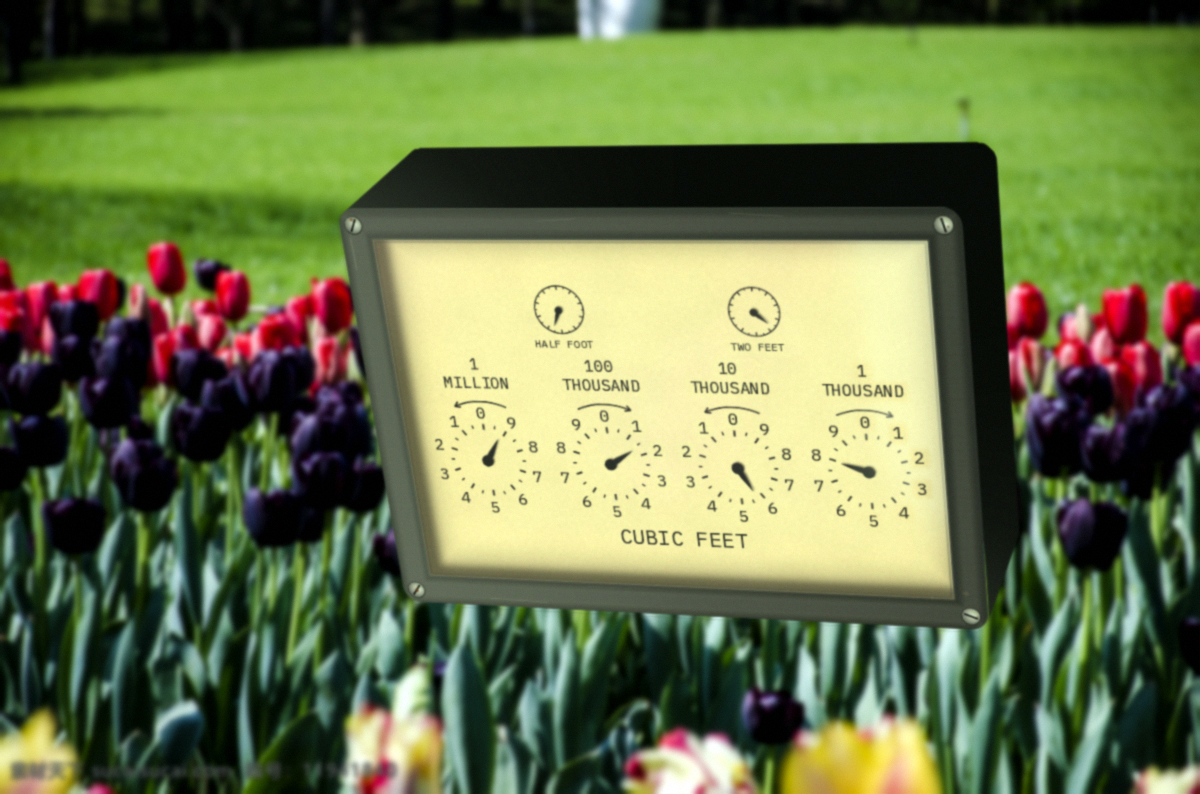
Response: 915800 ft³
